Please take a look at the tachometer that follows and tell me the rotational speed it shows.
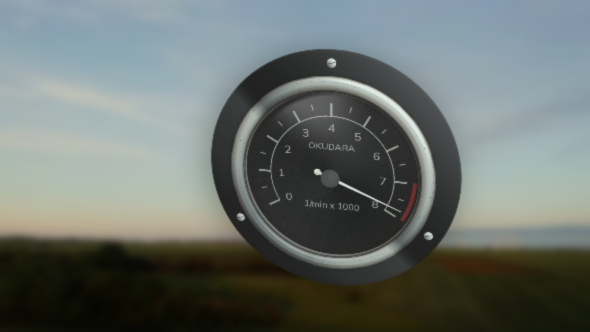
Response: 7750 rpm
